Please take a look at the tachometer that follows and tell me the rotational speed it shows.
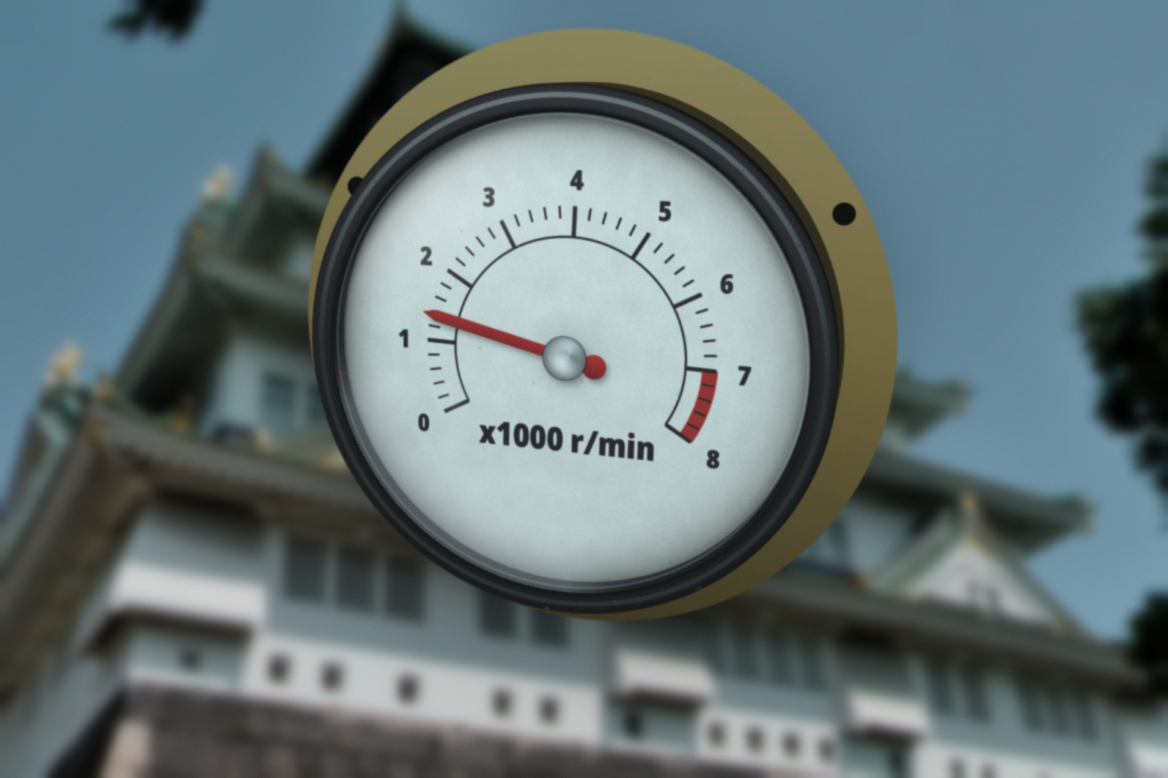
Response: 1400 rpm
